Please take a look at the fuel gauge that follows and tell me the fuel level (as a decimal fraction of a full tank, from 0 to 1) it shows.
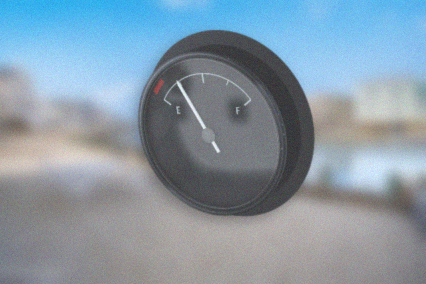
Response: 0.25
